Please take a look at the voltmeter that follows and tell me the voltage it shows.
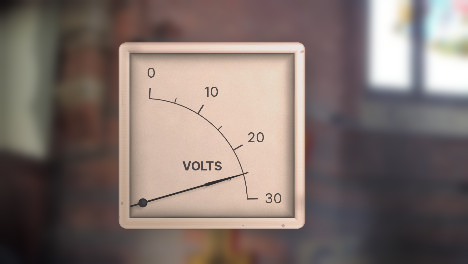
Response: 25 V
